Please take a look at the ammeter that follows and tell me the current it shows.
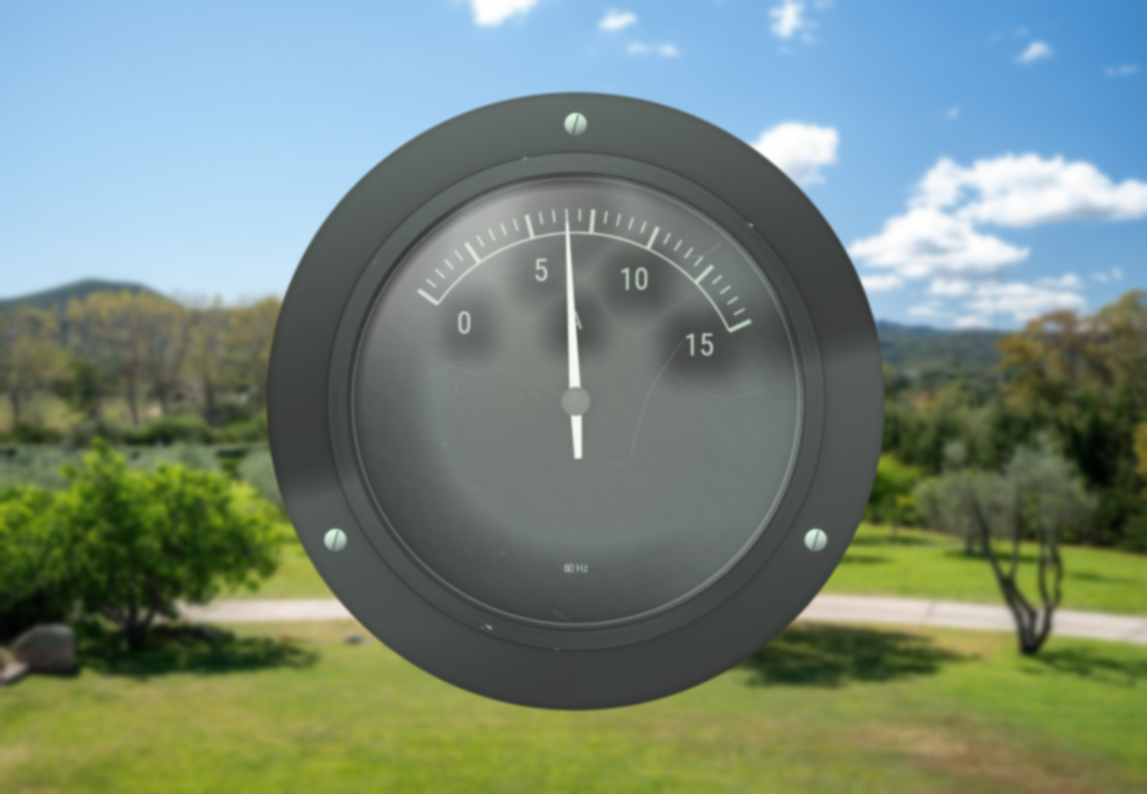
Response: 6.5 A
